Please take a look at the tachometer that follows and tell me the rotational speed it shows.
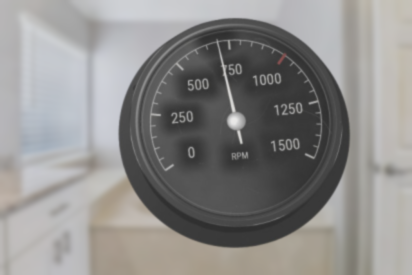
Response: 700 rpm
